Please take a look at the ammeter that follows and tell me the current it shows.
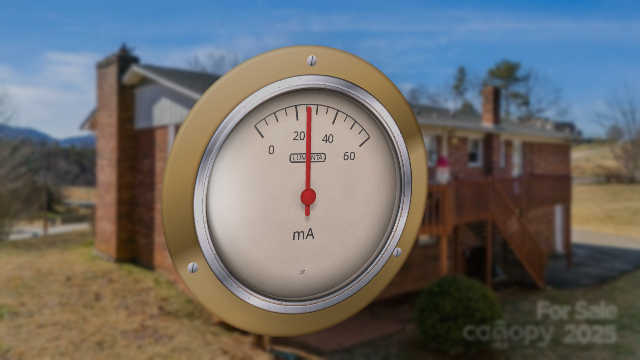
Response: 25 mA
